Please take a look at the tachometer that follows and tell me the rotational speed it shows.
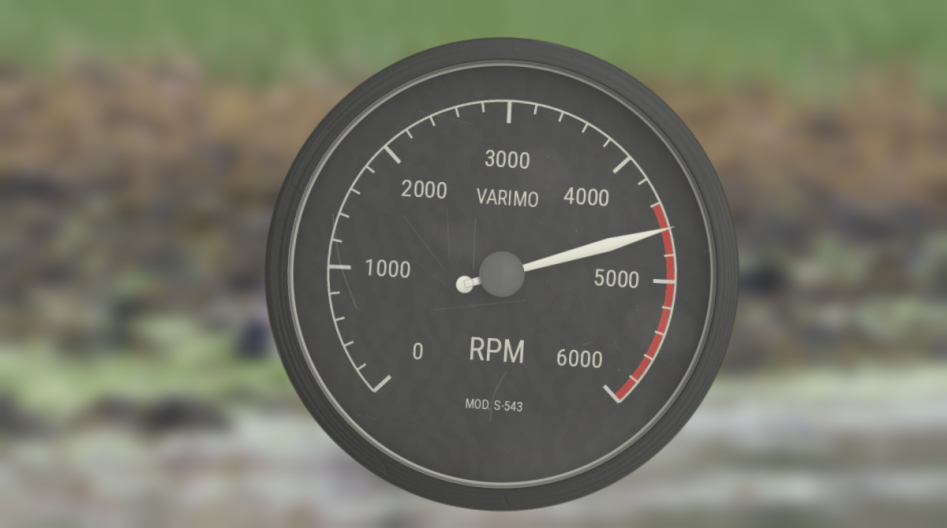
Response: 4600 rpm
